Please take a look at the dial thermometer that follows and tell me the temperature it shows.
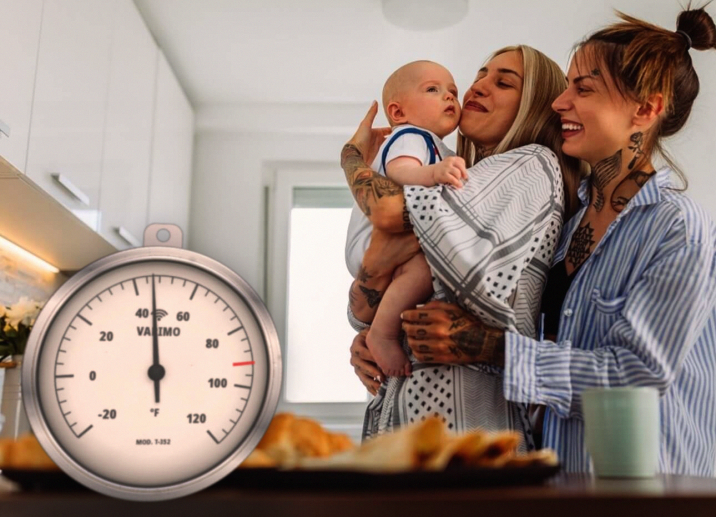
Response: 46 °F
